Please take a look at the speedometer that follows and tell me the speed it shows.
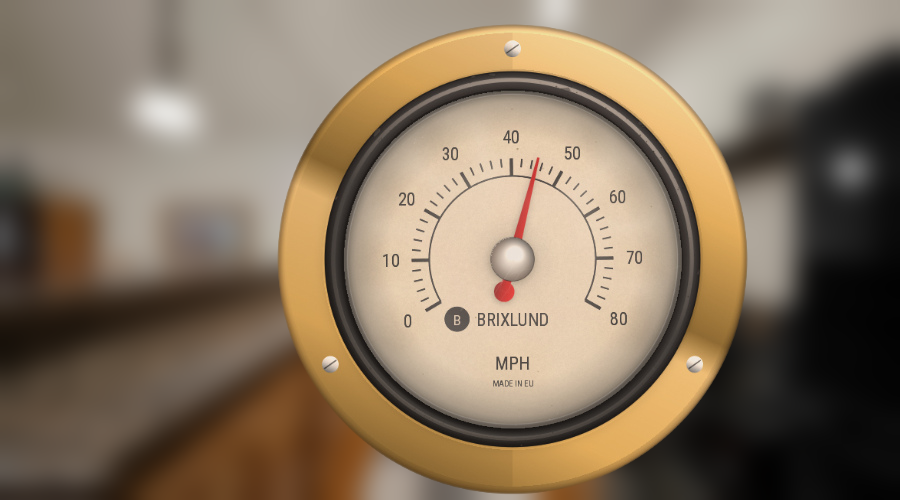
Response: 45 mph
